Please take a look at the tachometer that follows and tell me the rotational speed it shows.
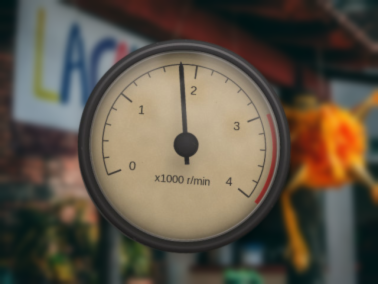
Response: 1800 rpm
